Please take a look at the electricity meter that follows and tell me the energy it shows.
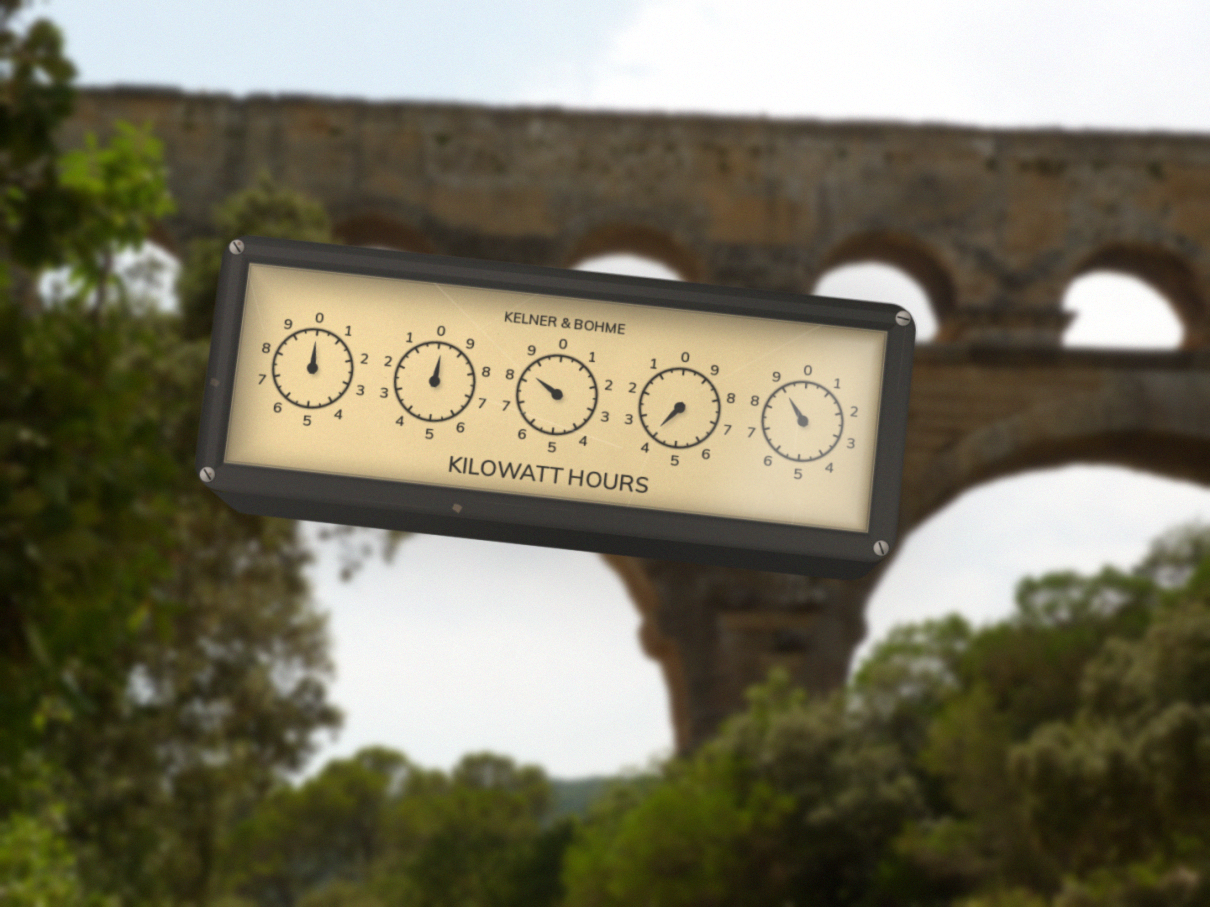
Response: 99839 kWh
